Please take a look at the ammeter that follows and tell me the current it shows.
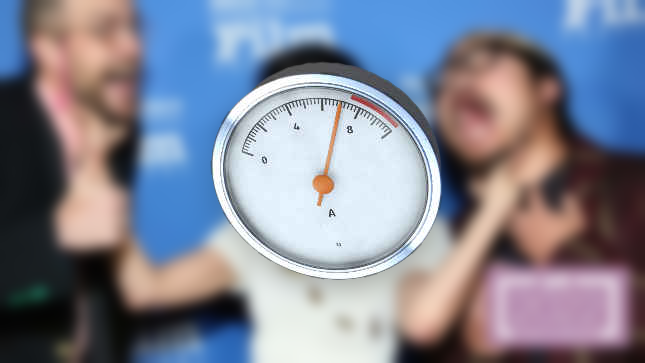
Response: 7 A
